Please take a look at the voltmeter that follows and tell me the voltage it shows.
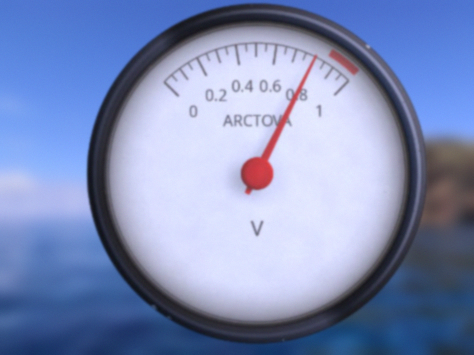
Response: 0.8 V
